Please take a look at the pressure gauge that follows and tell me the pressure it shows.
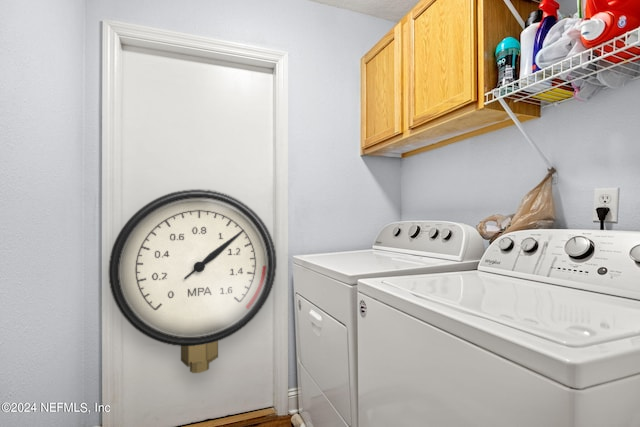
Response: 1.1 MPa
